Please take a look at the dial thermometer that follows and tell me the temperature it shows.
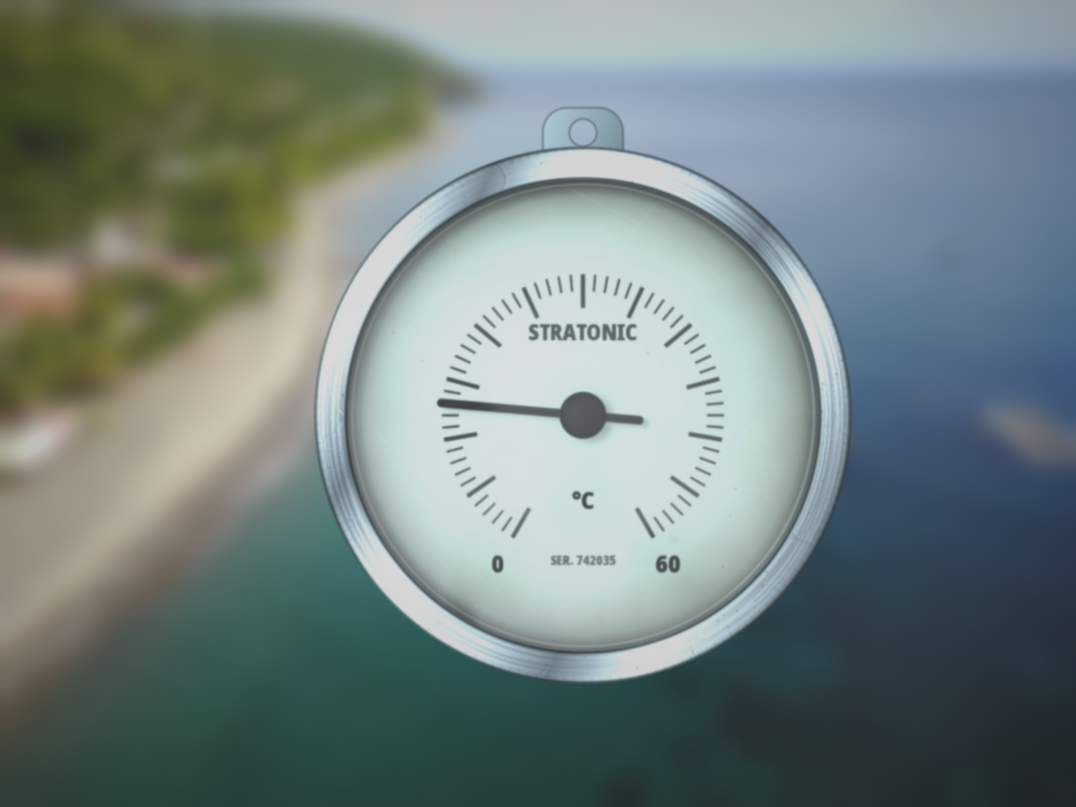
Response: 13 °C
